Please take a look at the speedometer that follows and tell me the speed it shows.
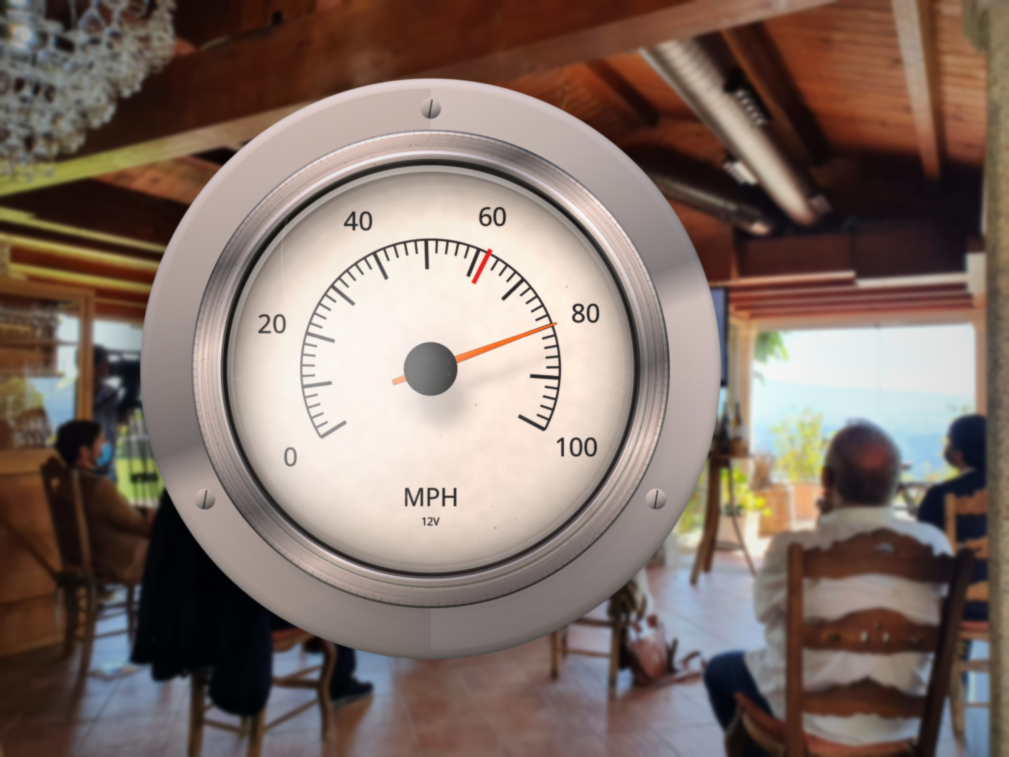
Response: 80 mph
